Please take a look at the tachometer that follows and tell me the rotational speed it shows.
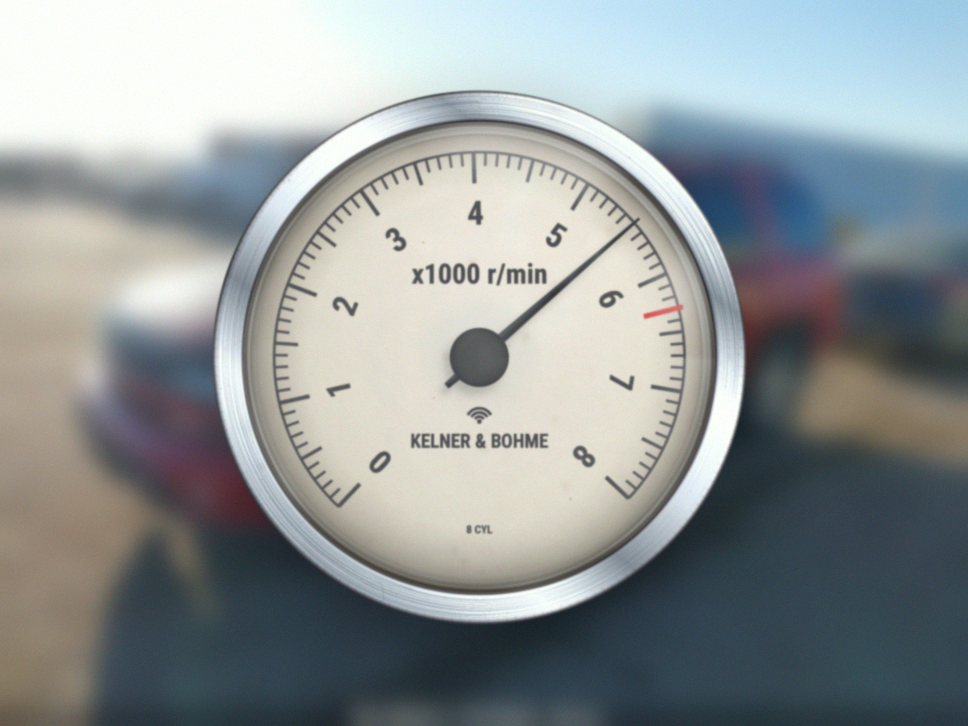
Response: 5500 rpm
